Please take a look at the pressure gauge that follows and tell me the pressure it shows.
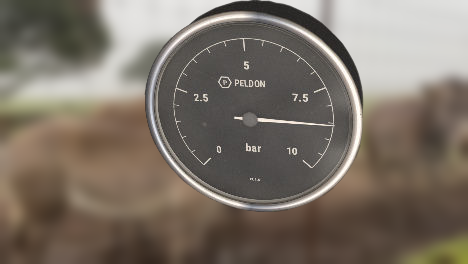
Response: 8.5 bar
